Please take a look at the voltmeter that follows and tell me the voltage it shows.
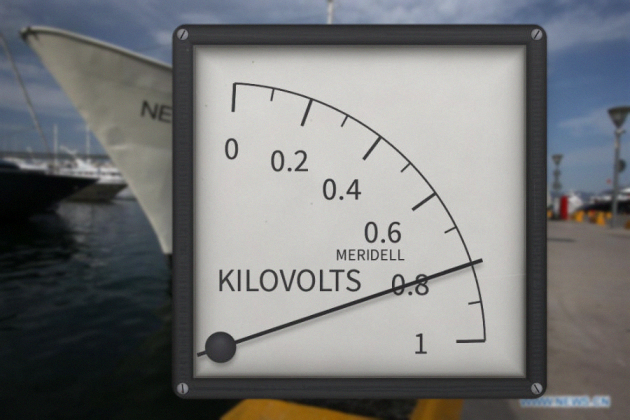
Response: 0.8 kV
